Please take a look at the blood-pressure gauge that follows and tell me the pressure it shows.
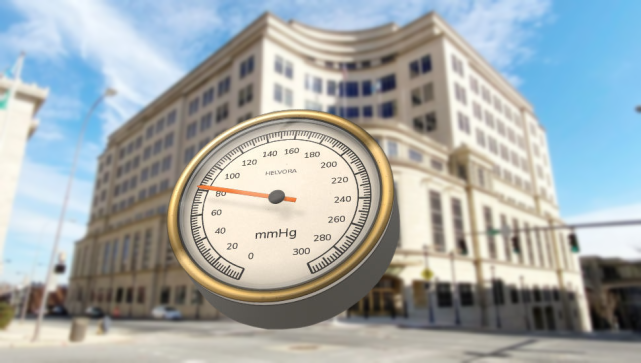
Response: 80 mmHg
